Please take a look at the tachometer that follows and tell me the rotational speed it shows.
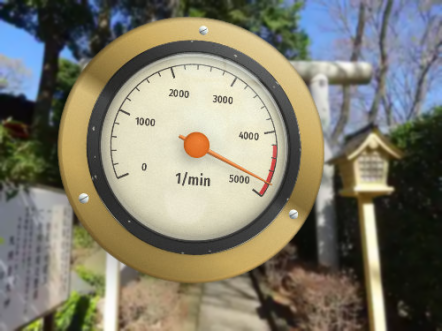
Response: 4800 rpm
